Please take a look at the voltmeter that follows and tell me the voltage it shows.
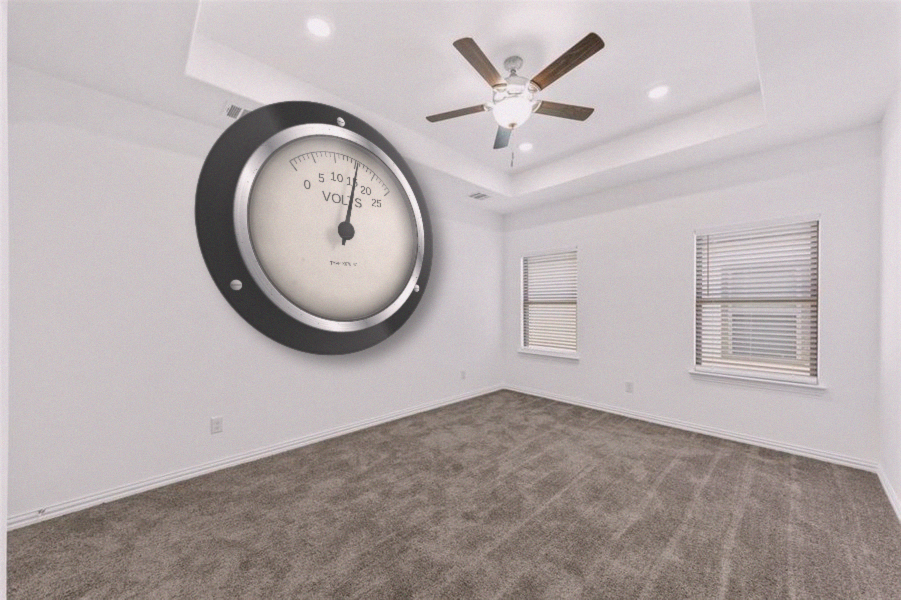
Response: 15 V
